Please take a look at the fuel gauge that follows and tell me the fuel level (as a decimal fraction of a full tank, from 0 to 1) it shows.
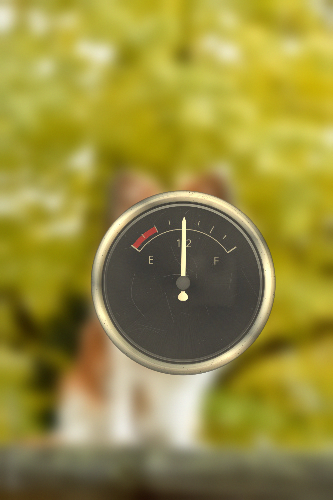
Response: 0.5
